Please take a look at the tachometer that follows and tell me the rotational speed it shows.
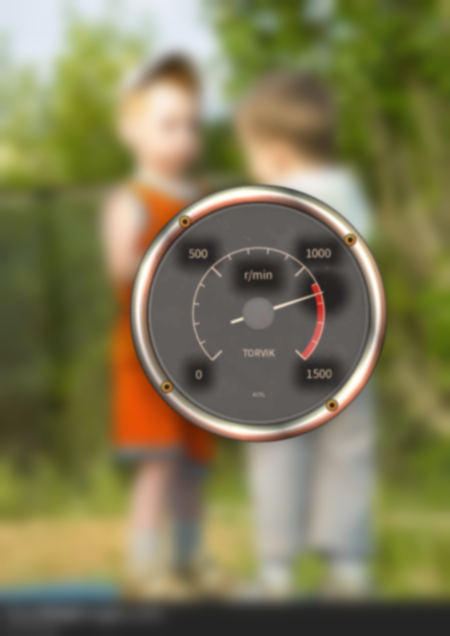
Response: 1150 rpm
